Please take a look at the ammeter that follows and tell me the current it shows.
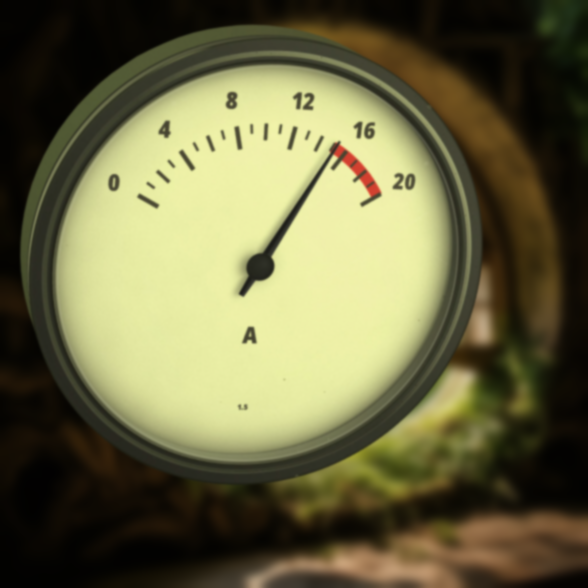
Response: 15 A
